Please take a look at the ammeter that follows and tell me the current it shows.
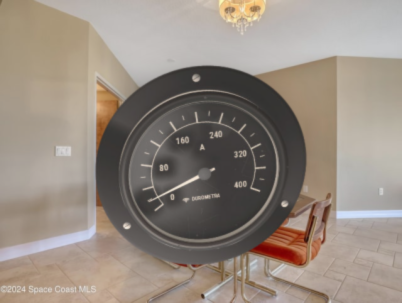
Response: 20 A
